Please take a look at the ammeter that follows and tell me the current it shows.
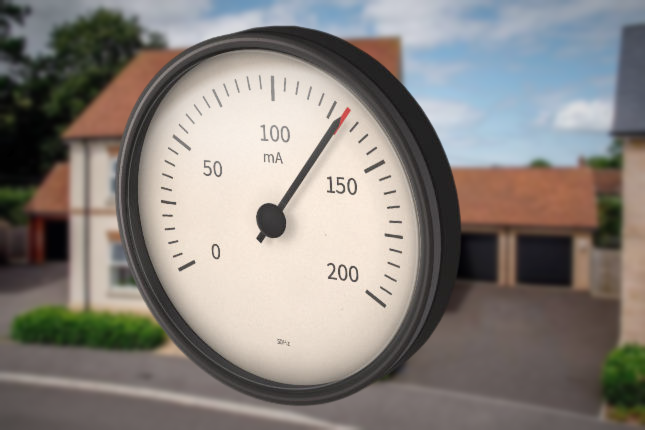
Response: 130 mA
